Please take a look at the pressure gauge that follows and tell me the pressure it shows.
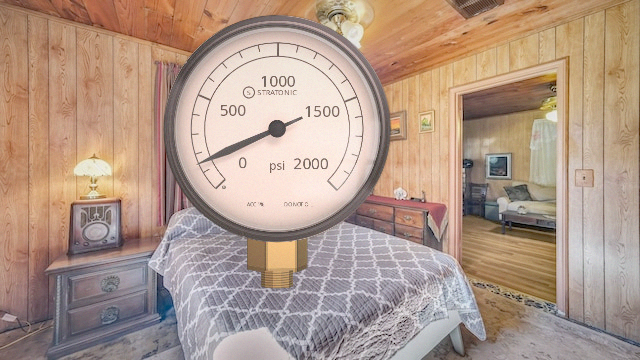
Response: 150 psi
